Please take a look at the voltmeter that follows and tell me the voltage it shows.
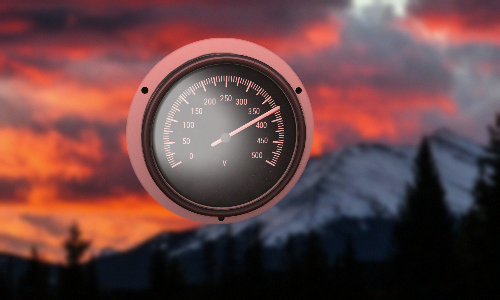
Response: 375 V
